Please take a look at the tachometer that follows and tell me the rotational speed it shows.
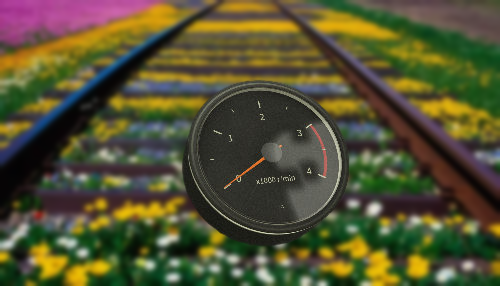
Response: 0 rpm
